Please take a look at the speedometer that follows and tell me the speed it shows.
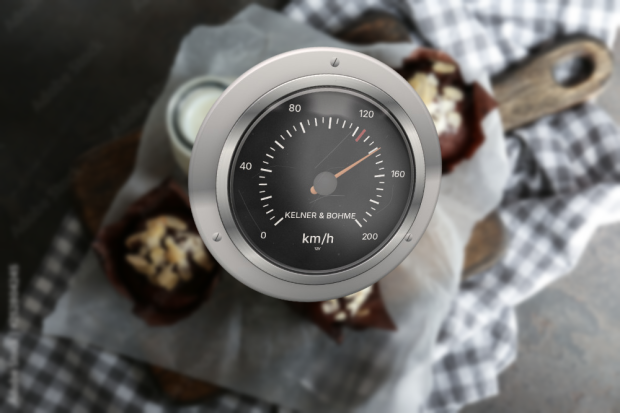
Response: 140 km/h
